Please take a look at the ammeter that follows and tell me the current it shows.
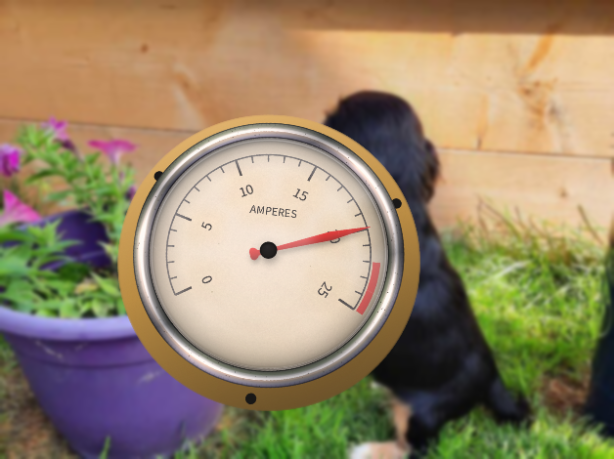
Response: 20 A
